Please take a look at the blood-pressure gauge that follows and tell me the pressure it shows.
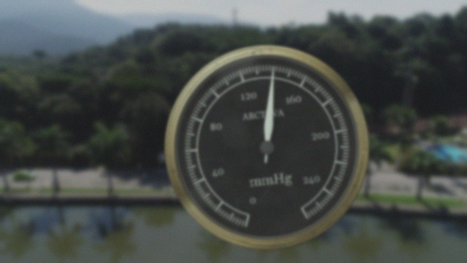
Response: 140 mmHg
